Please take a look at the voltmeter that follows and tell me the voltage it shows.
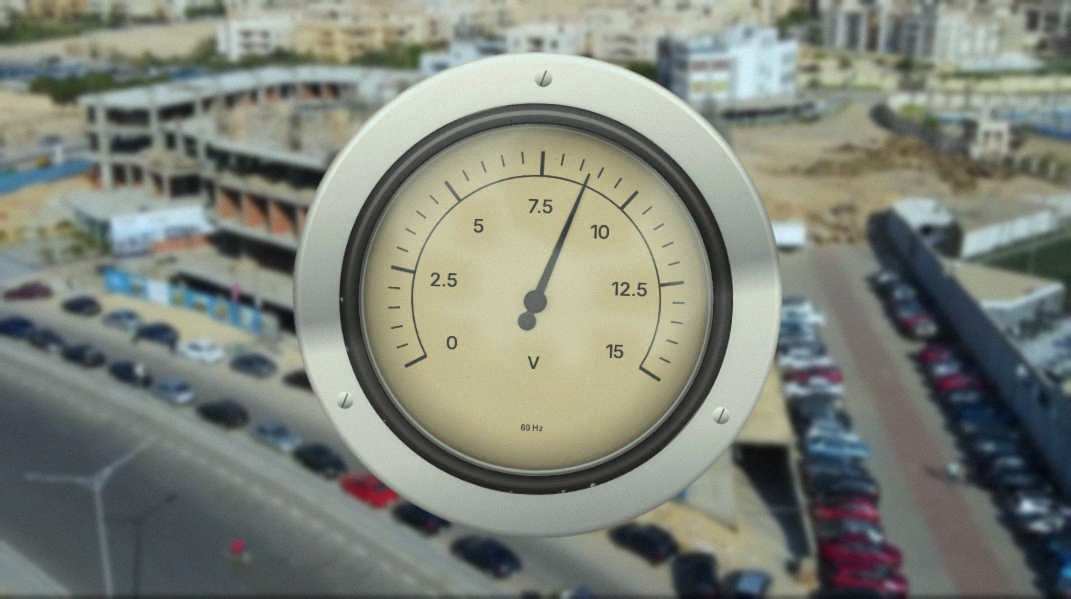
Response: 8.75 V
